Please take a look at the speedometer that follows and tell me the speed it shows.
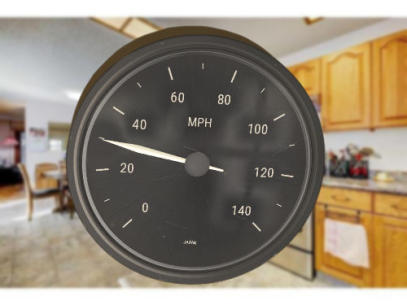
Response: 30 mph
